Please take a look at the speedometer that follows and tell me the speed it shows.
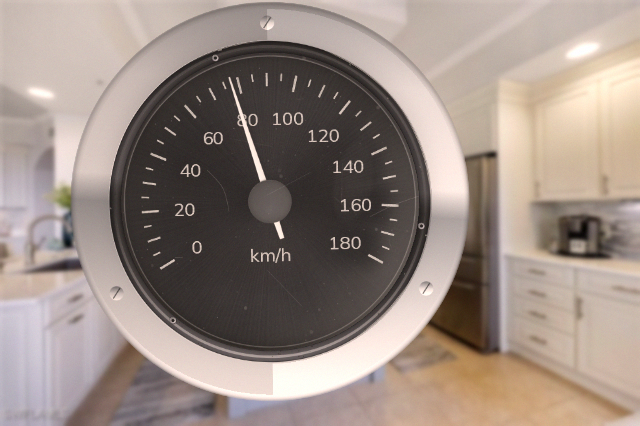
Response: 77.5 km/h
